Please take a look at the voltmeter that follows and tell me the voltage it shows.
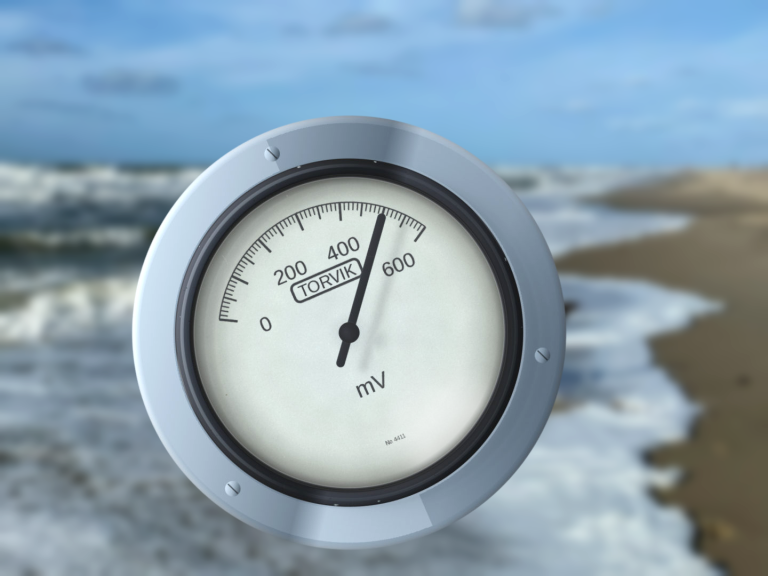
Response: 500 mV
